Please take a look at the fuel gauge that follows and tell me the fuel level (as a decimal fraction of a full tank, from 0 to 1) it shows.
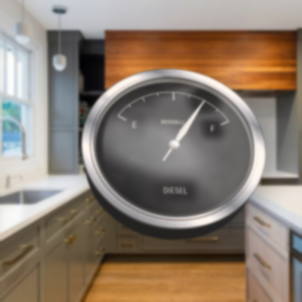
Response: 0.75
